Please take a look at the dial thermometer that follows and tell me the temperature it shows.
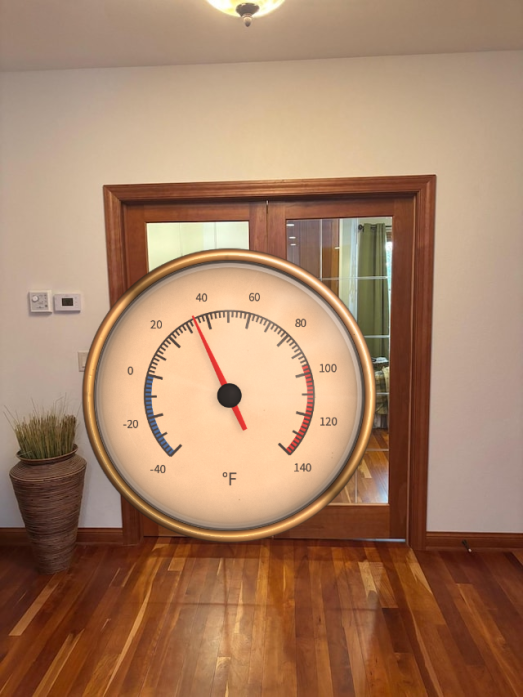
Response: 34 °F
